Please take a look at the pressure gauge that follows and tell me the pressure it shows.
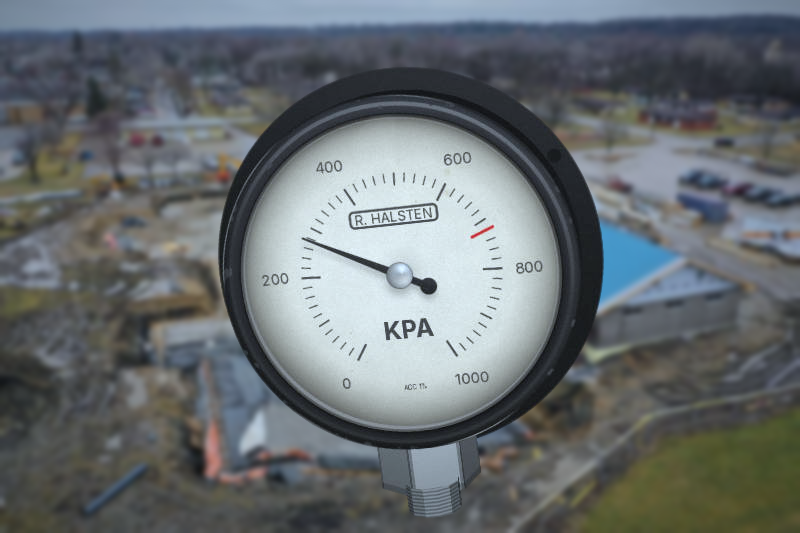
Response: 280 kPa
